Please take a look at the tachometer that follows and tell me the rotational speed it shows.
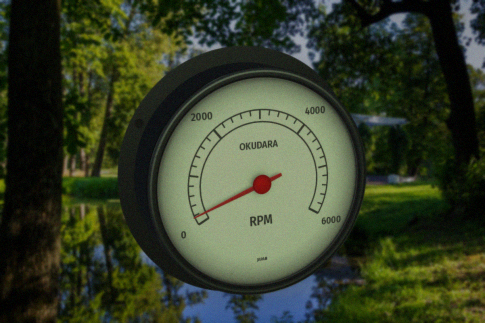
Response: 200 rpm
